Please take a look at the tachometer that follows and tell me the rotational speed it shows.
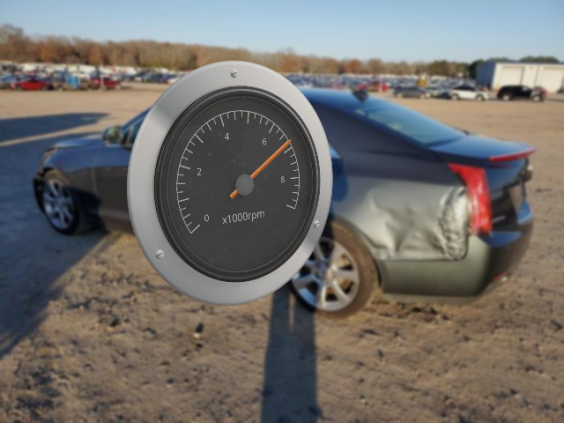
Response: 6750 rpm
